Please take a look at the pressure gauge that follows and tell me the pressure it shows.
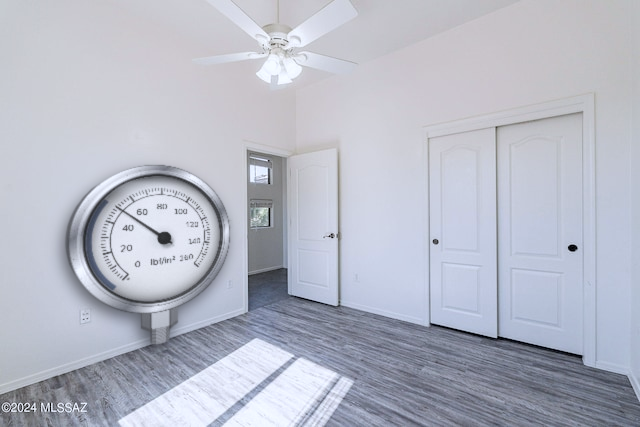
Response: 50 psi
